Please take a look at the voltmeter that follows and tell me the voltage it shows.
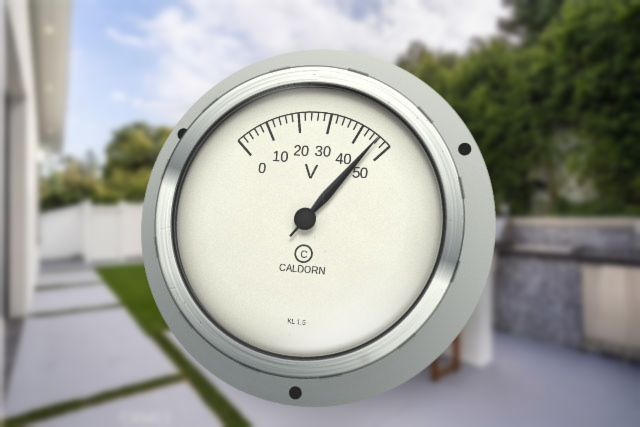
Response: 46 V
